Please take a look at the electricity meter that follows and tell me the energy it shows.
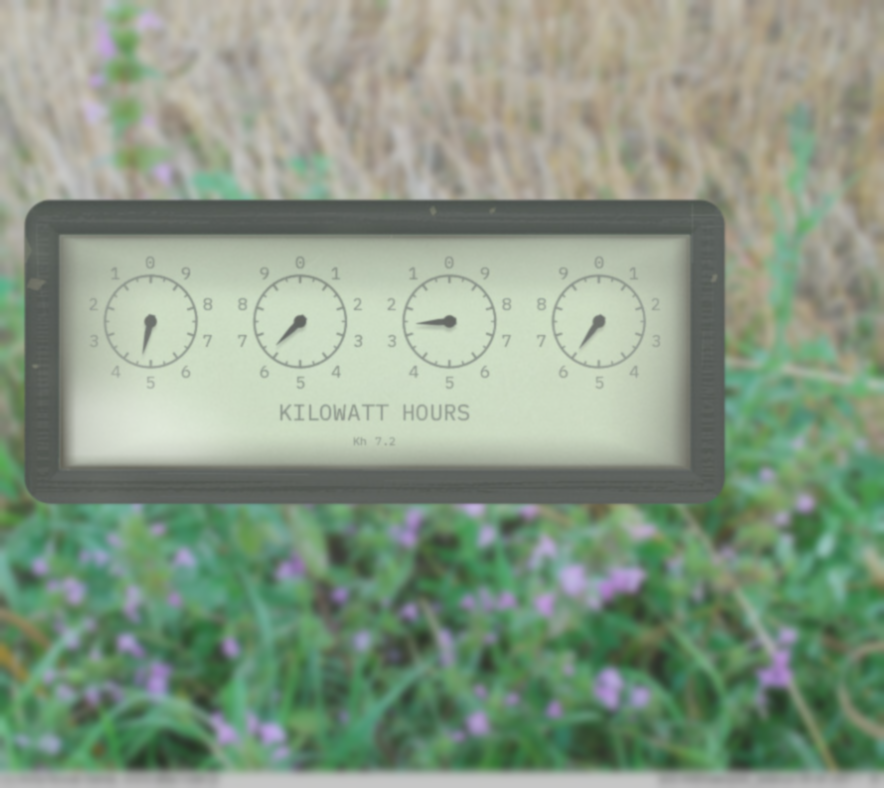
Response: 4626 kWh
